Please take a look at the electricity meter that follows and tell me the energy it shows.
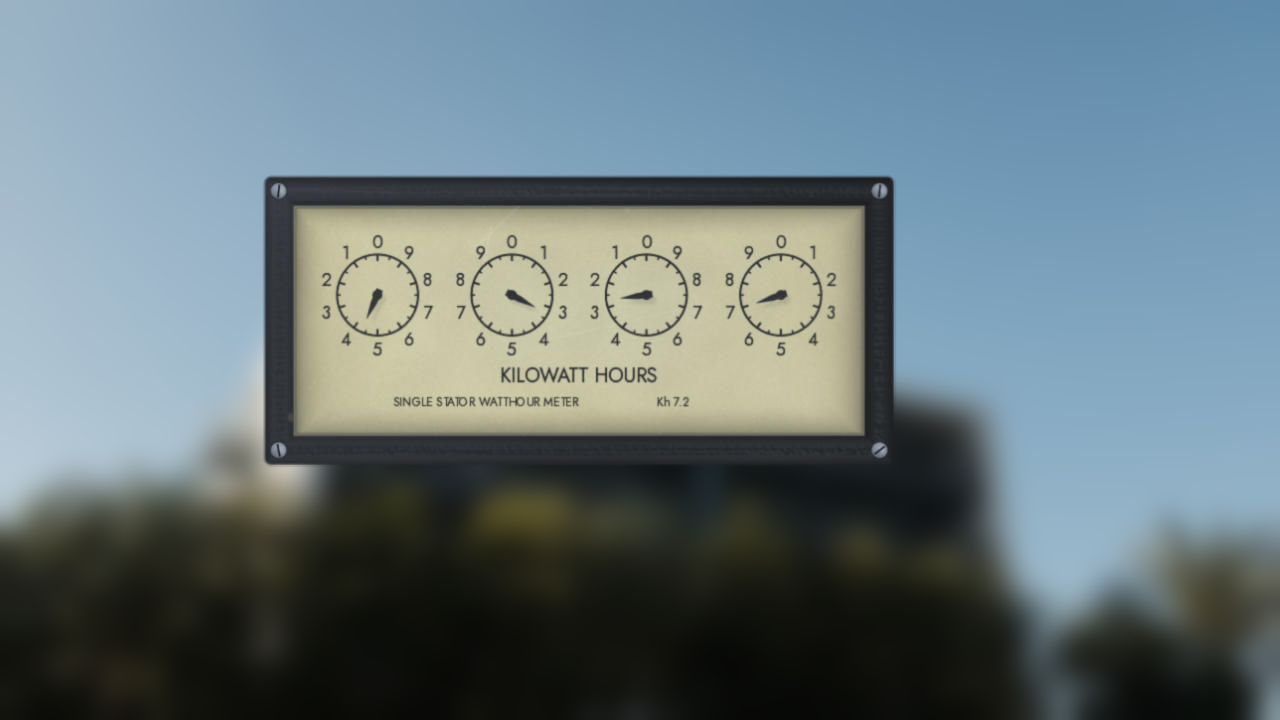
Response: 4327 kWh
